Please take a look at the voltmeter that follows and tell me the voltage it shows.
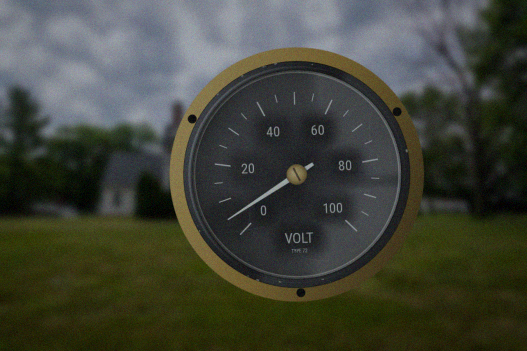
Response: 5 V
